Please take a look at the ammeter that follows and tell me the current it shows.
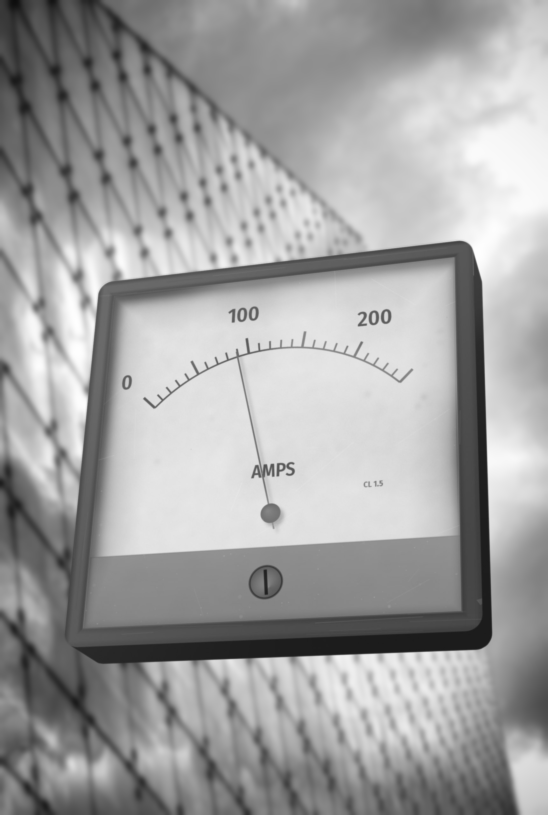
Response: 90 A
